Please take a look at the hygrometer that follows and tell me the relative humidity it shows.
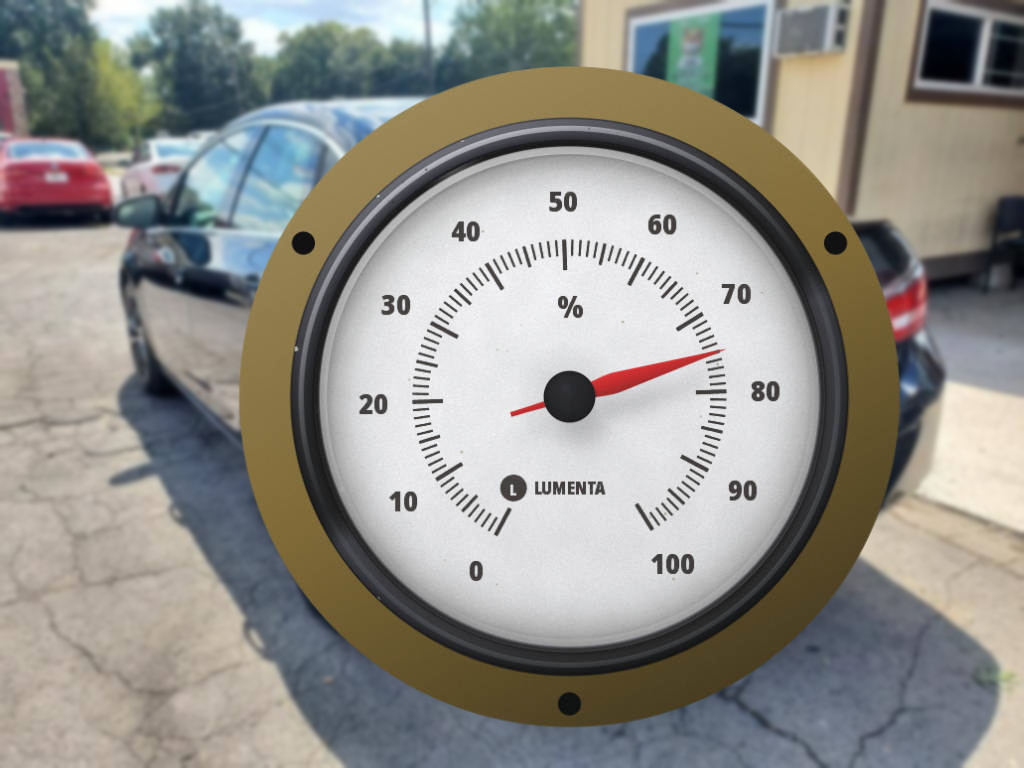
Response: 75 %
